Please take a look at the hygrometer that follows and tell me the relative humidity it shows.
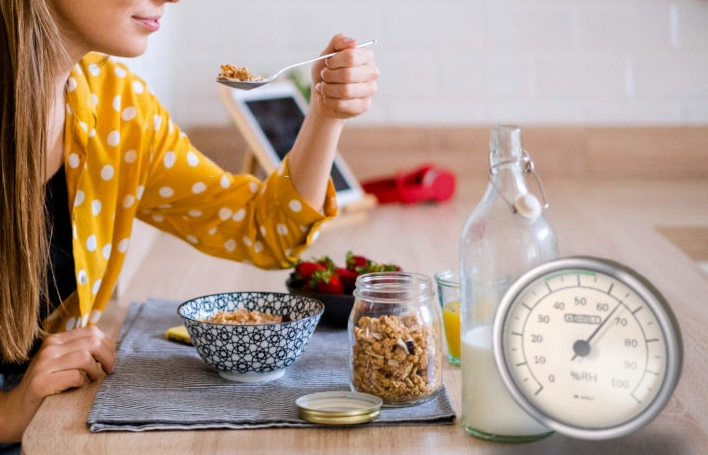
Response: 65 %
